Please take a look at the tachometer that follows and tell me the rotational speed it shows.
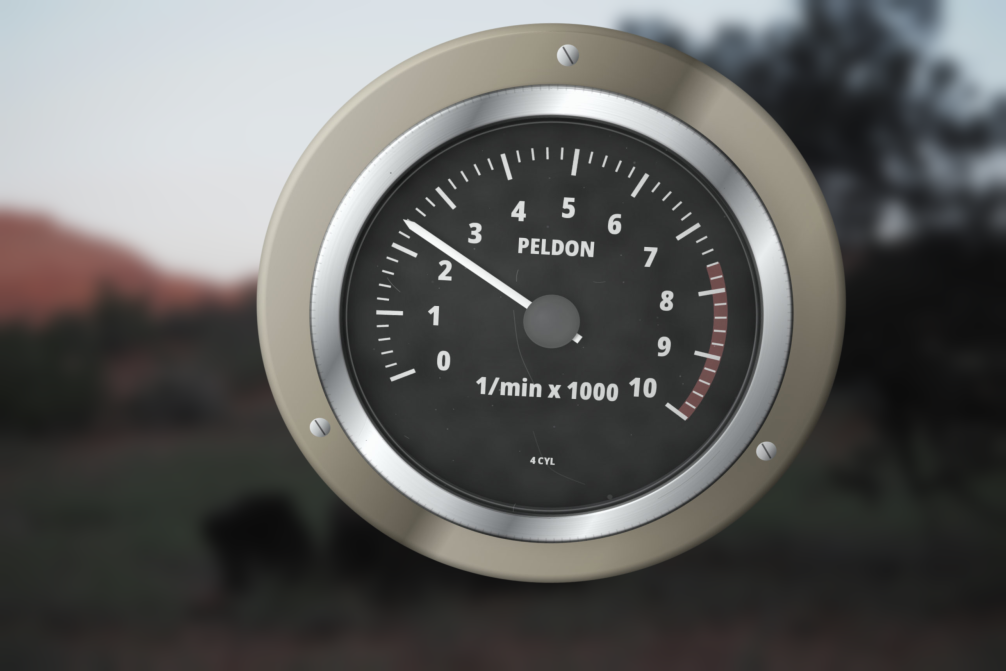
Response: 2400 rpm
